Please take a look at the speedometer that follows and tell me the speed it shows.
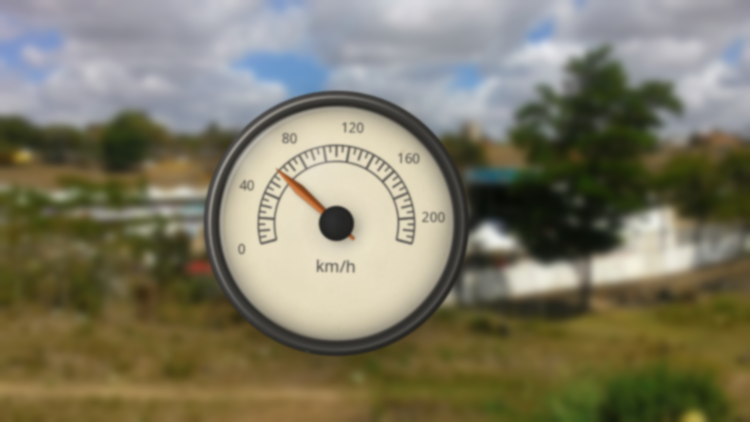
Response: 60 km/h
